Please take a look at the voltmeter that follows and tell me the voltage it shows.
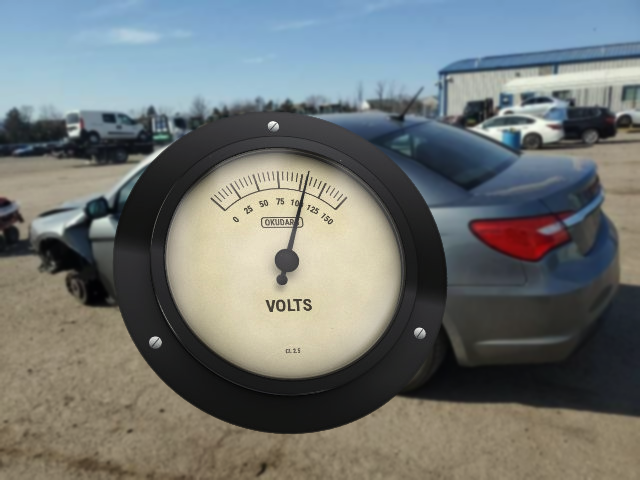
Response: 105 V
